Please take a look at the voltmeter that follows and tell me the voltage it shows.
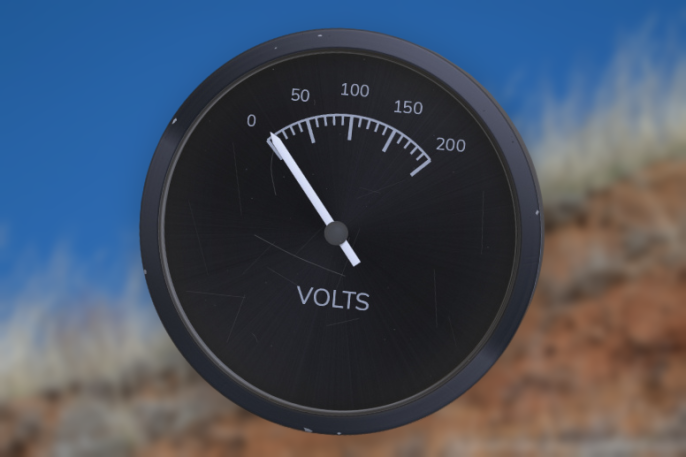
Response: 10 V
